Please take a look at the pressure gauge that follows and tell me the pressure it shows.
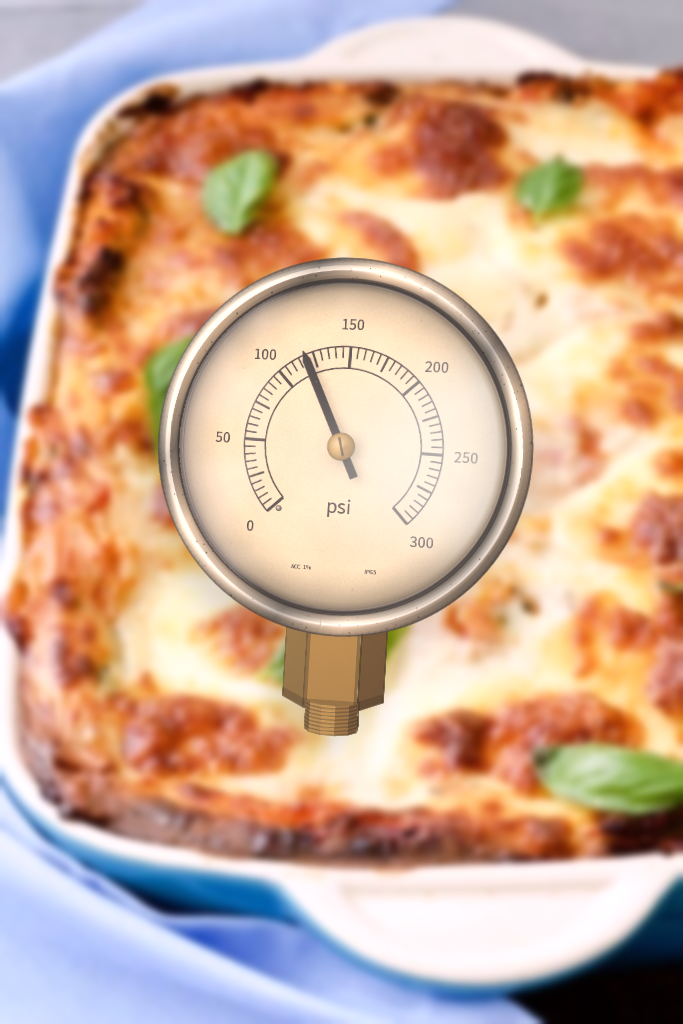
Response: 120 psi
